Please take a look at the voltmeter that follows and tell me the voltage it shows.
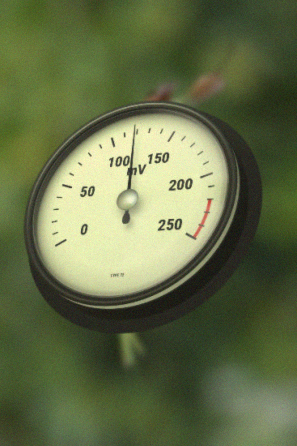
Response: 120 mV
